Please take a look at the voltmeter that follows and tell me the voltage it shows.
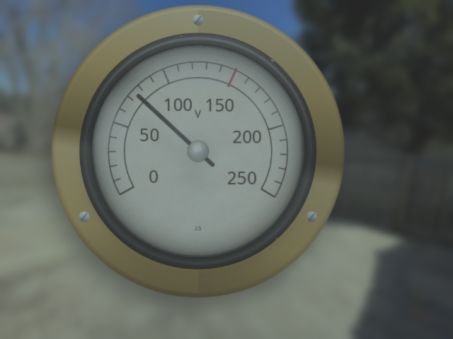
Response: 75 V
